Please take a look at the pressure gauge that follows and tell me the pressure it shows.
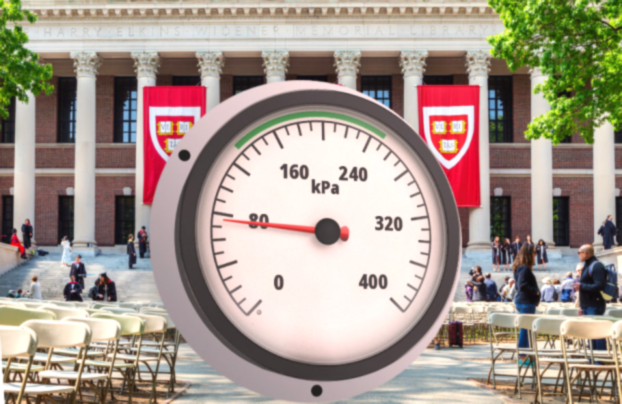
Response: 75 kPa
